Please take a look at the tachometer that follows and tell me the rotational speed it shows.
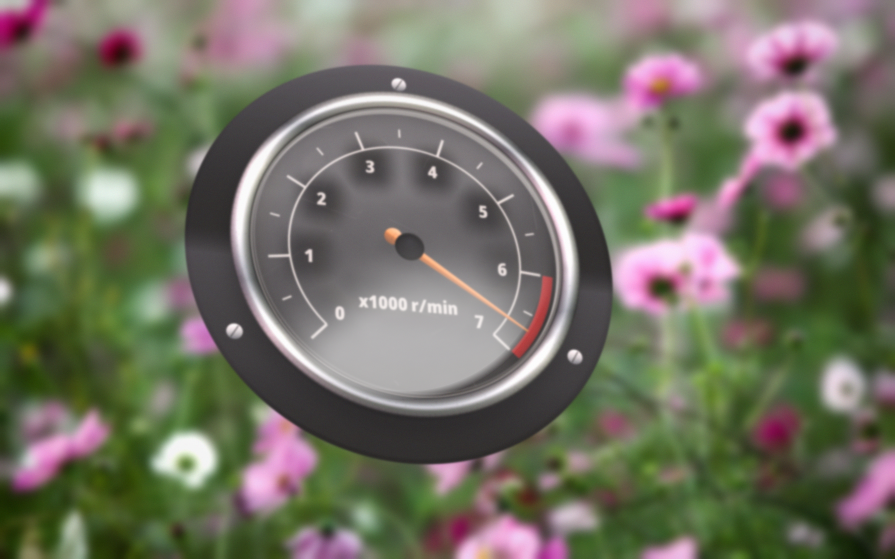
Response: 6750 rpm
